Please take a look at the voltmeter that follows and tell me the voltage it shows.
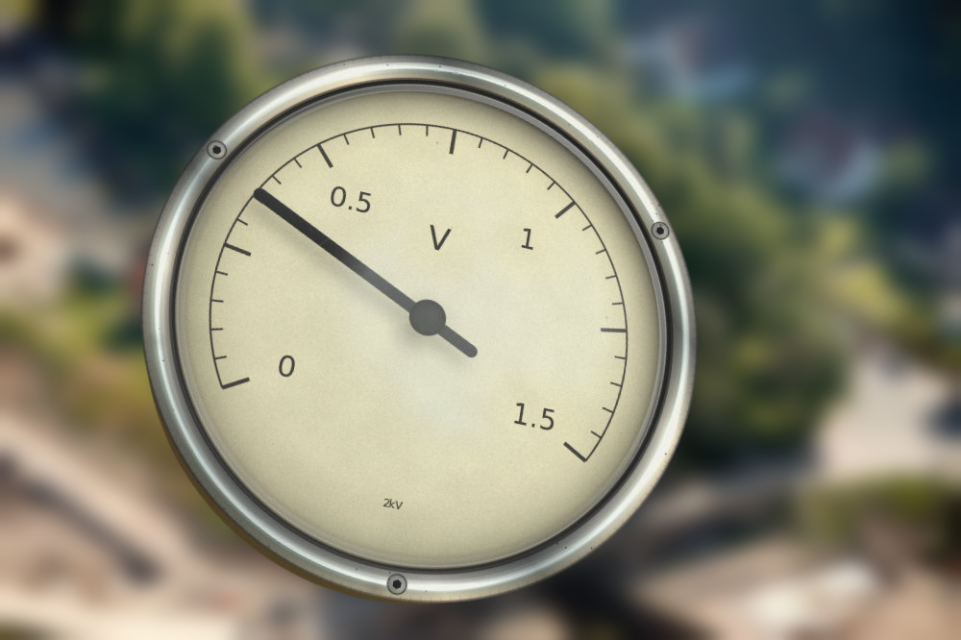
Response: 0.35 V
